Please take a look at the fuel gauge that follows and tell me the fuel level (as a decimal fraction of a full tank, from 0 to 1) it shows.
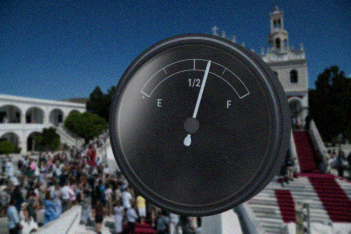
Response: 0.625
